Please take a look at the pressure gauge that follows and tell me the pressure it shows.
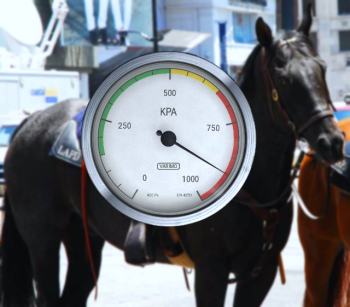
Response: 900 kPa
